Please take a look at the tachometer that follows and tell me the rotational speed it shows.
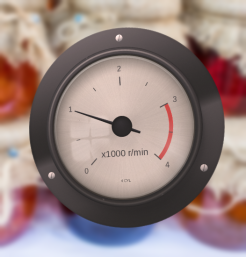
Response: 1000 rpm
